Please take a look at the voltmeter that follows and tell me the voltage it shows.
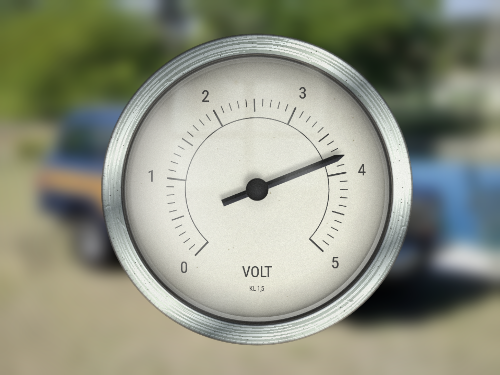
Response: 3.8 V
